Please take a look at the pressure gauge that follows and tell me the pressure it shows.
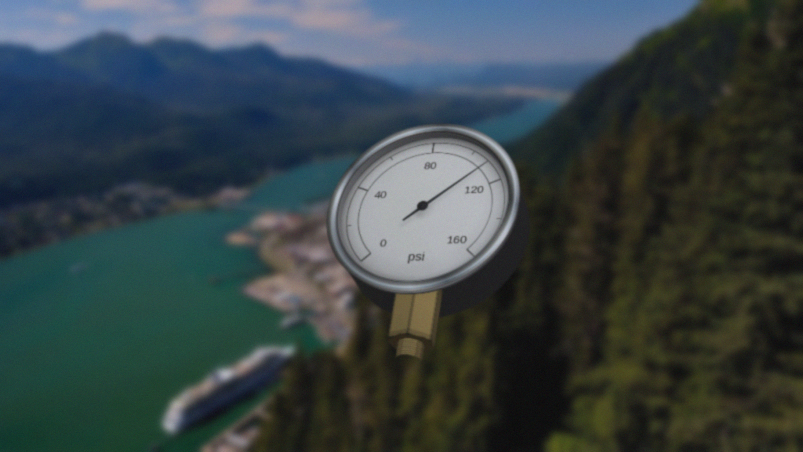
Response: 110 psi
